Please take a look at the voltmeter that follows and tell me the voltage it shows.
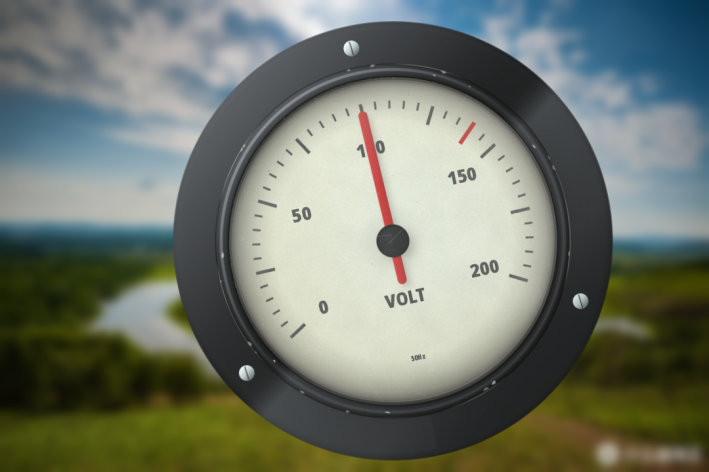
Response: 100 V
